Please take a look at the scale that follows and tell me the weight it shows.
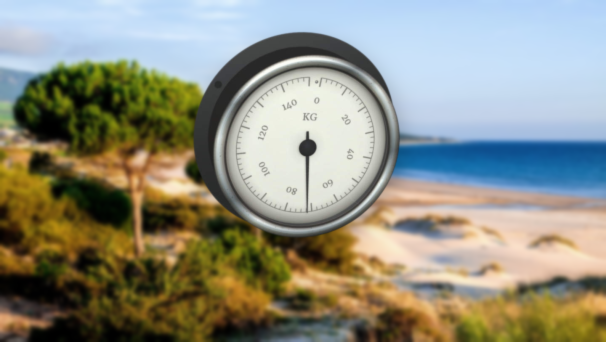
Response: 72 kg
